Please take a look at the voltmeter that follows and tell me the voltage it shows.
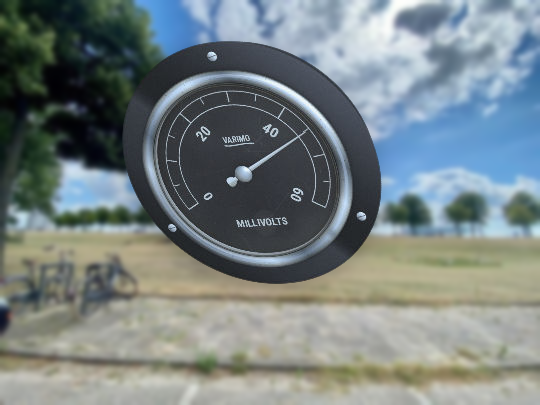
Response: 45 mV
